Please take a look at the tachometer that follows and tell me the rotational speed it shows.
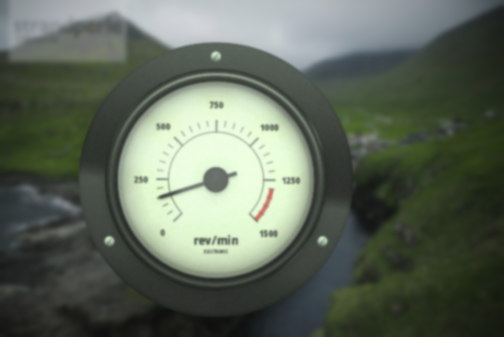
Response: 150 rpm
